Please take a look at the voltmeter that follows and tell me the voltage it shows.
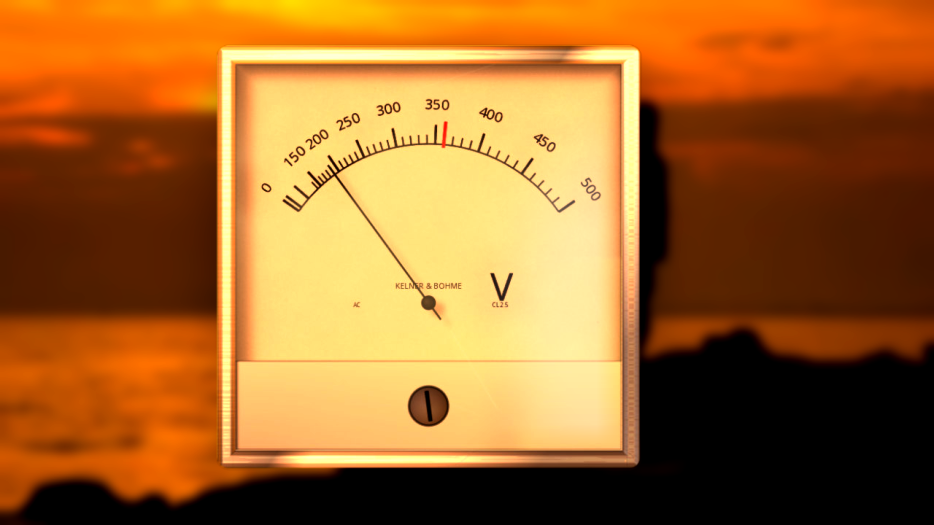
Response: 190 V
